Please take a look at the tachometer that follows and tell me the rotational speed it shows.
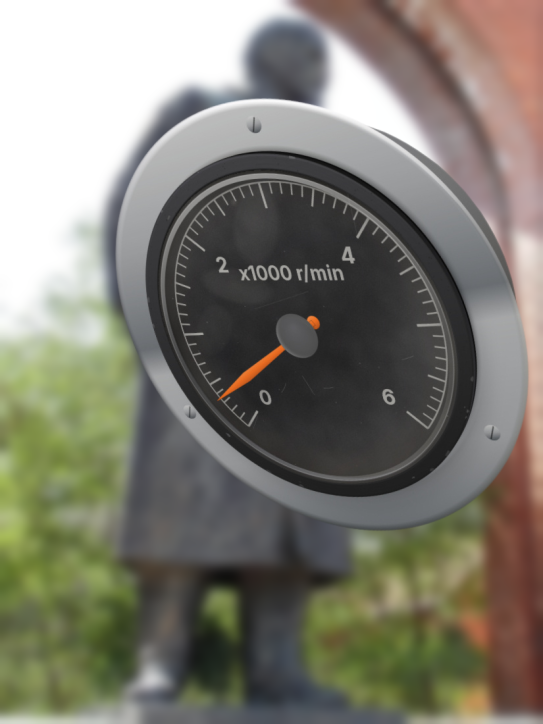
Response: 350 rpm
